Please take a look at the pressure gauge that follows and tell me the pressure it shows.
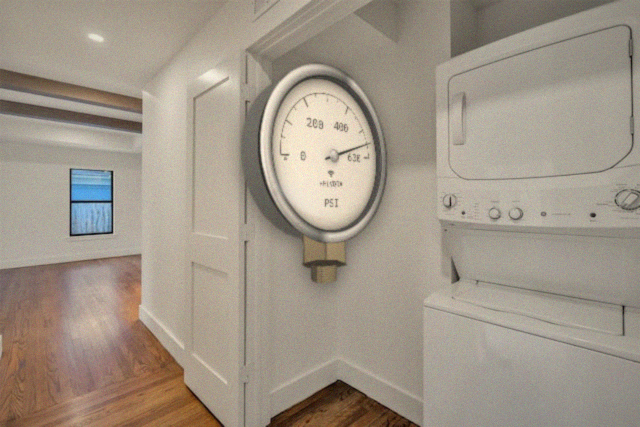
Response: 550 psi
